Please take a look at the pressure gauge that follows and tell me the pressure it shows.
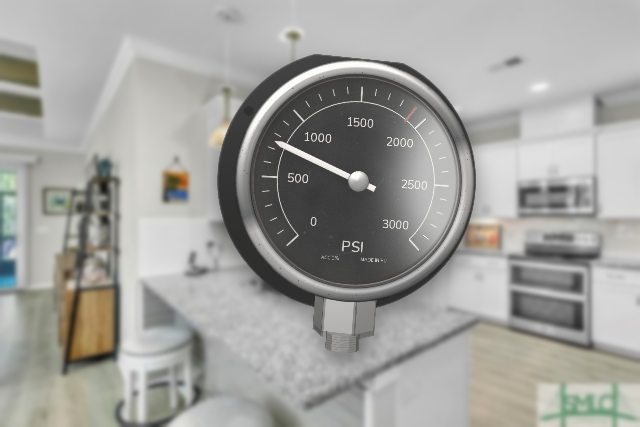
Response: 750 psi
